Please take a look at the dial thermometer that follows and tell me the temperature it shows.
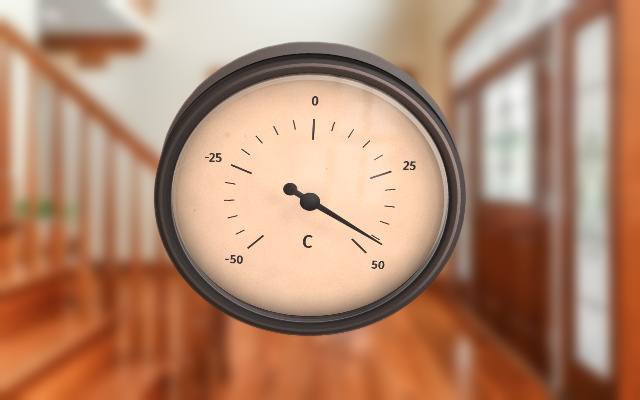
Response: 45 °C
